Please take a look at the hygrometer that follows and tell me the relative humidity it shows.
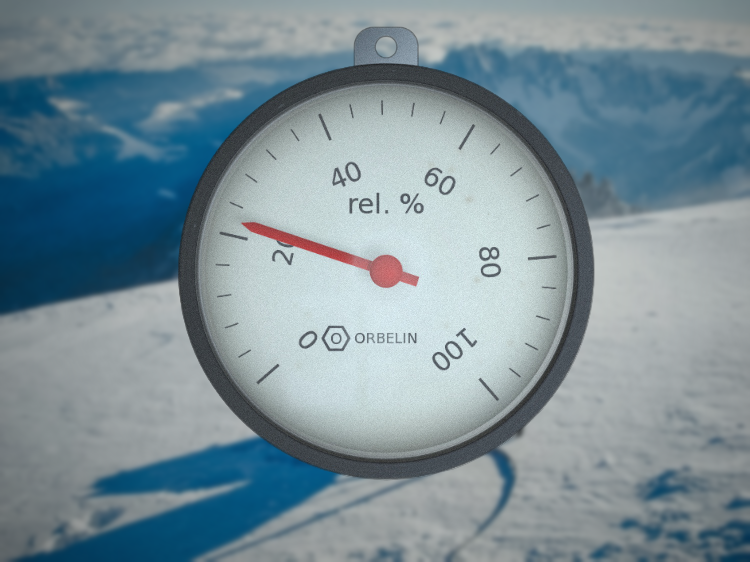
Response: 22 %
